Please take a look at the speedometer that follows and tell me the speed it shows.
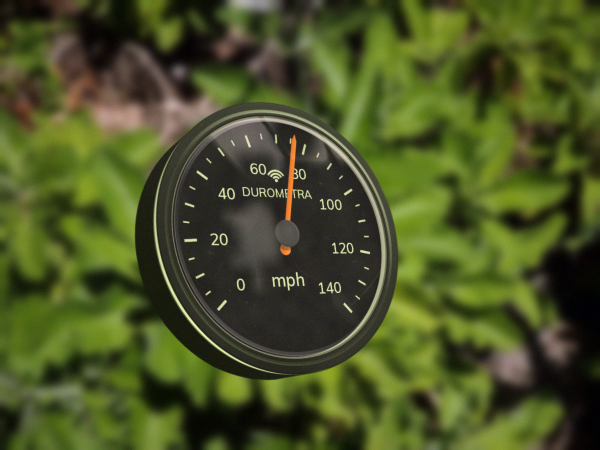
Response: 75 mph
